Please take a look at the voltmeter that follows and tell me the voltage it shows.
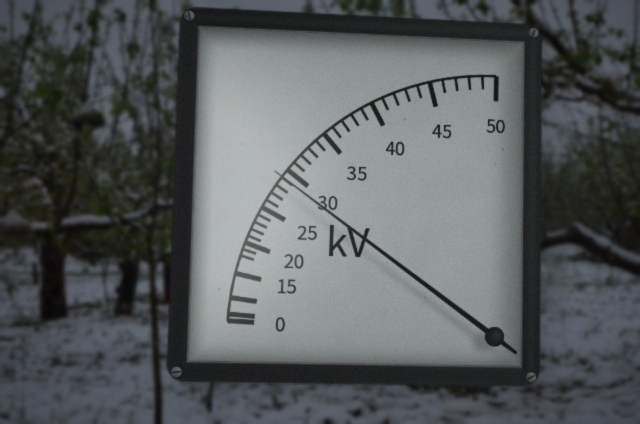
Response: 29 kV
